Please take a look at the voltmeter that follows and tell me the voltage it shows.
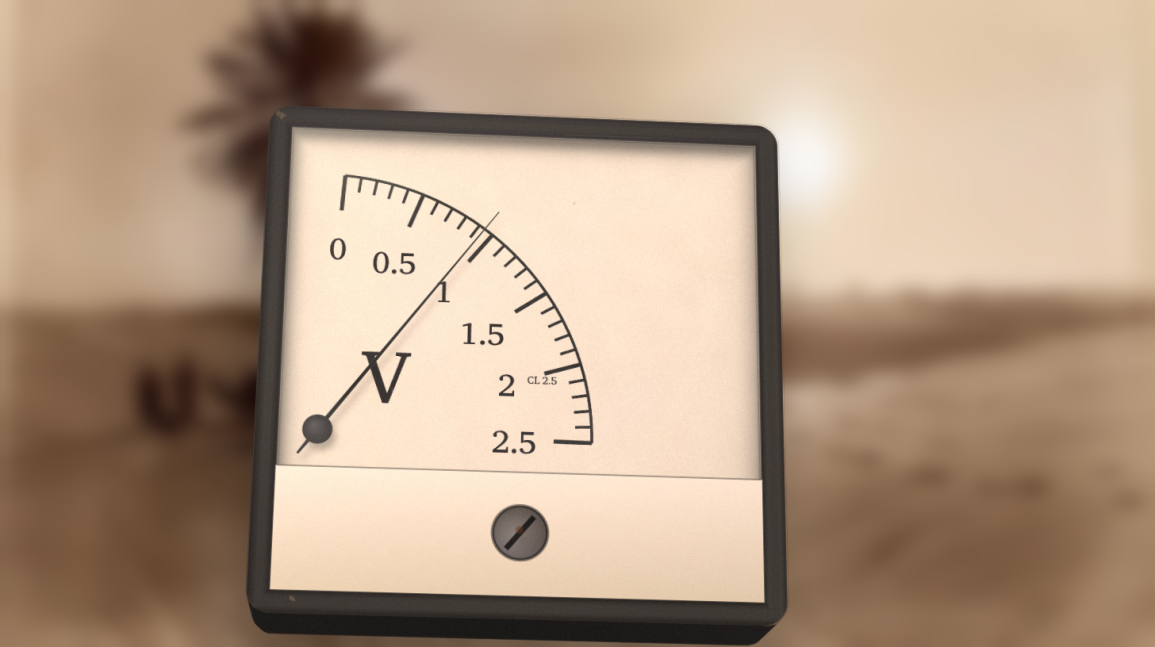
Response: 0.95 V
